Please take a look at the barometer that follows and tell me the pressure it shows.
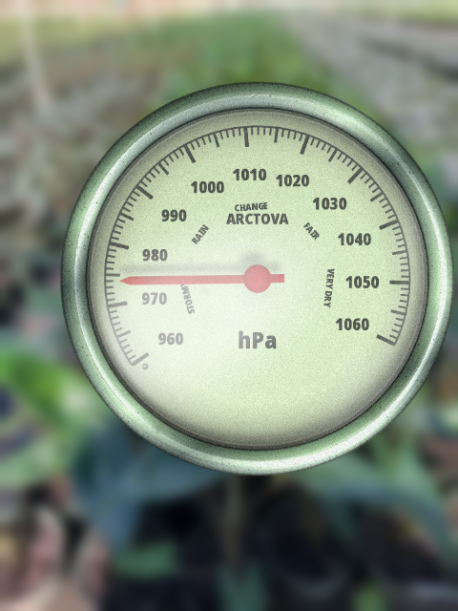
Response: 974 hPa
